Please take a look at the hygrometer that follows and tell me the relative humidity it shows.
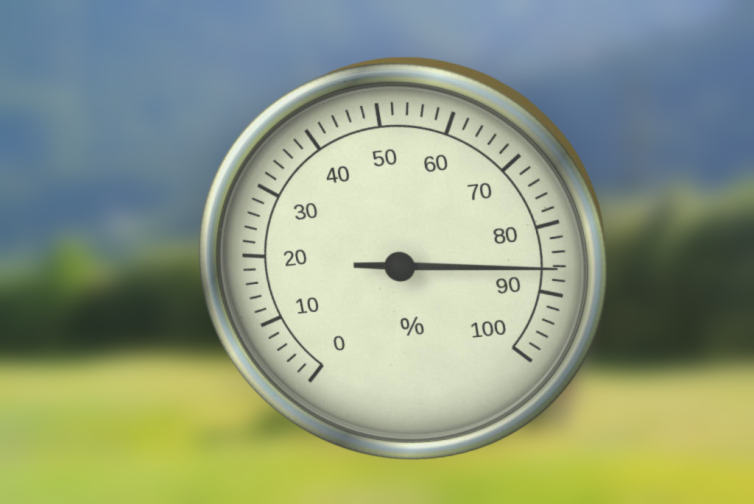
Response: 86 %
